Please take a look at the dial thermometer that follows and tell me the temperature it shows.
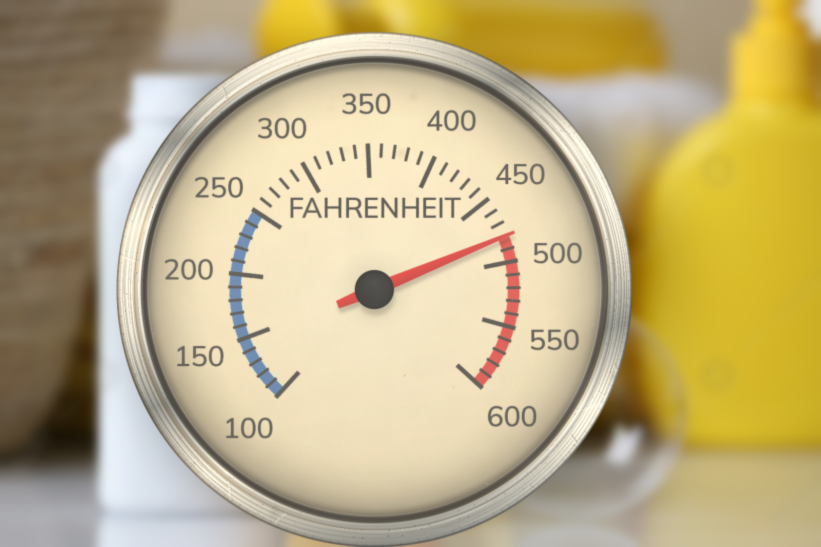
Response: 480 °F
